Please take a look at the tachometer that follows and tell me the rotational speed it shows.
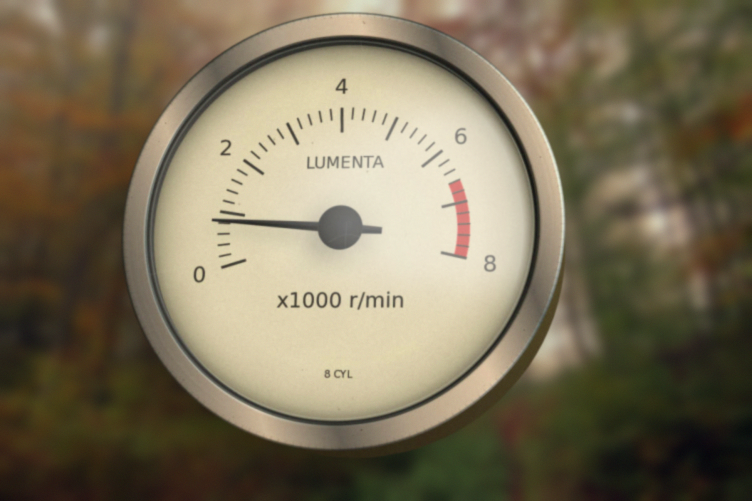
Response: 800 rpm
